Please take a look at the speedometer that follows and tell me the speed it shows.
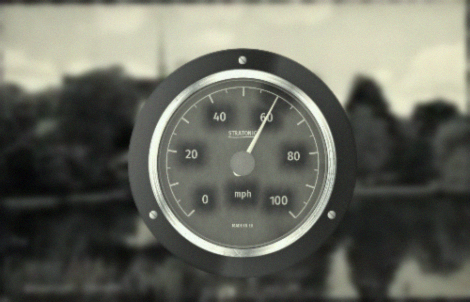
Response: 60 mph
